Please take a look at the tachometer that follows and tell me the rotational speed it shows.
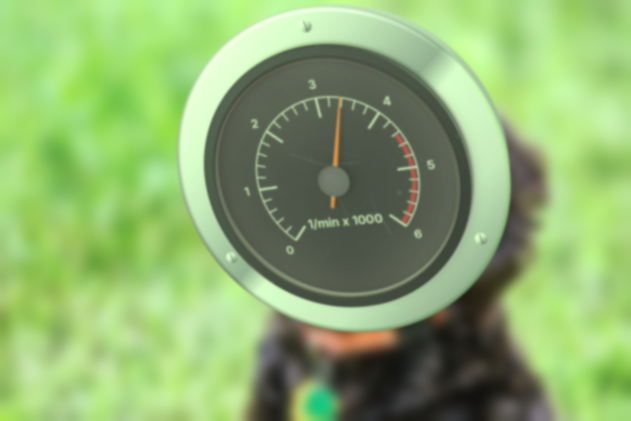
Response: 3400 rpm
